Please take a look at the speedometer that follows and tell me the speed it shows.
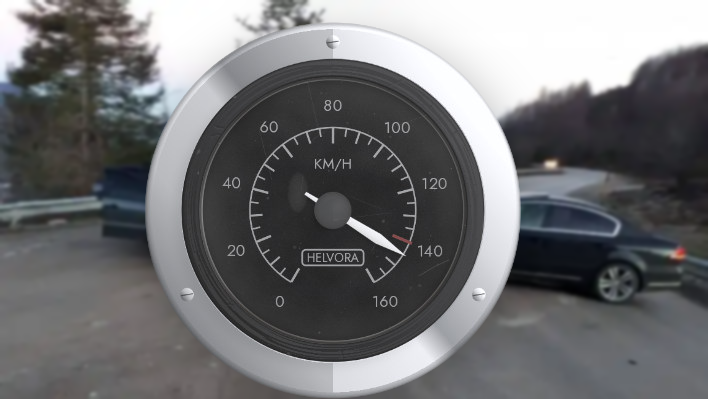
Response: 145 km/h
